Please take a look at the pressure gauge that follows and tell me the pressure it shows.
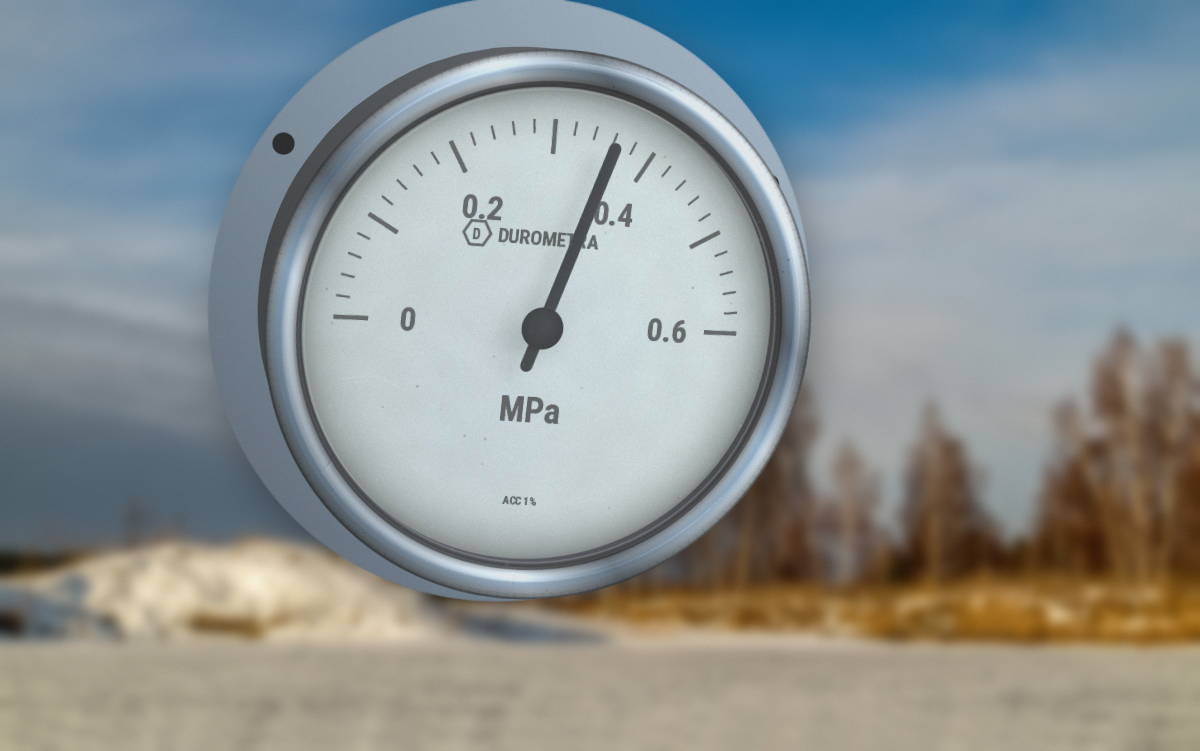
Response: 0.36 MPa
